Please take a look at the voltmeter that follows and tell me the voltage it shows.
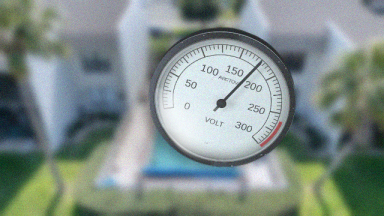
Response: 175 V
